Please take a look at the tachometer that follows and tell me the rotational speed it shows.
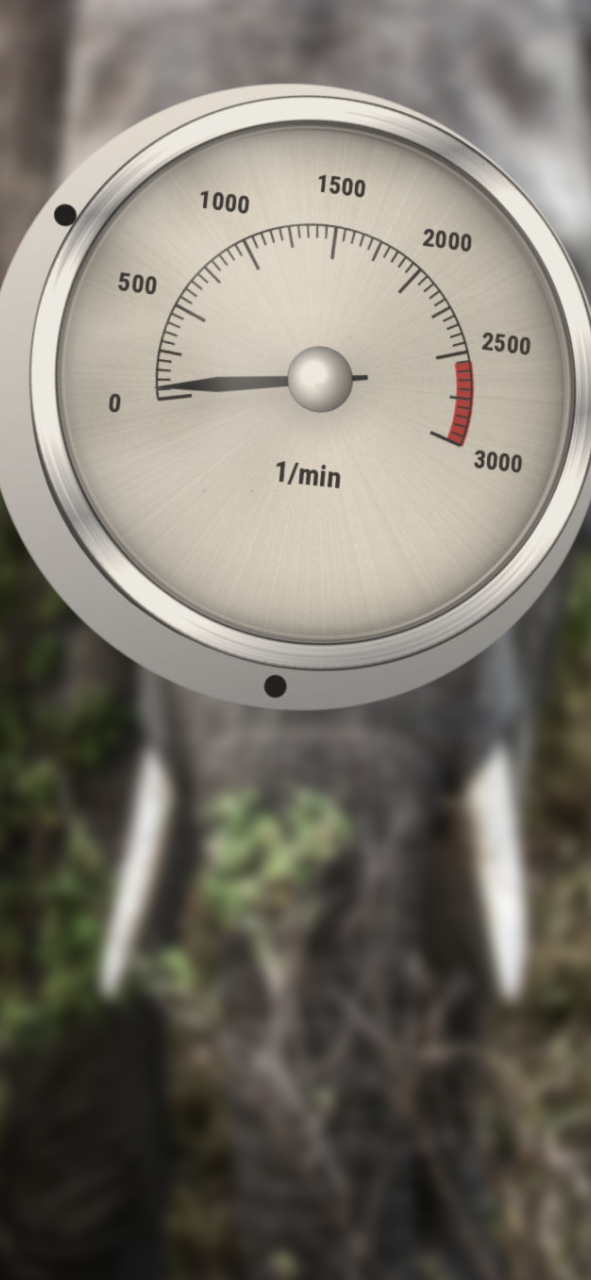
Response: 50 rpm
